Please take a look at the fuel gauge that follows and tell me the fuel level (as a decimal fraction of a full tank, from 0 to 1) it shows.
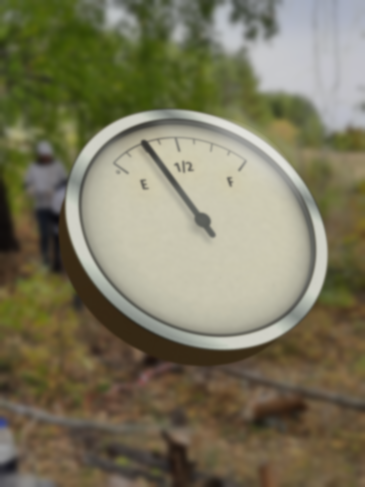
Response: 0.25
